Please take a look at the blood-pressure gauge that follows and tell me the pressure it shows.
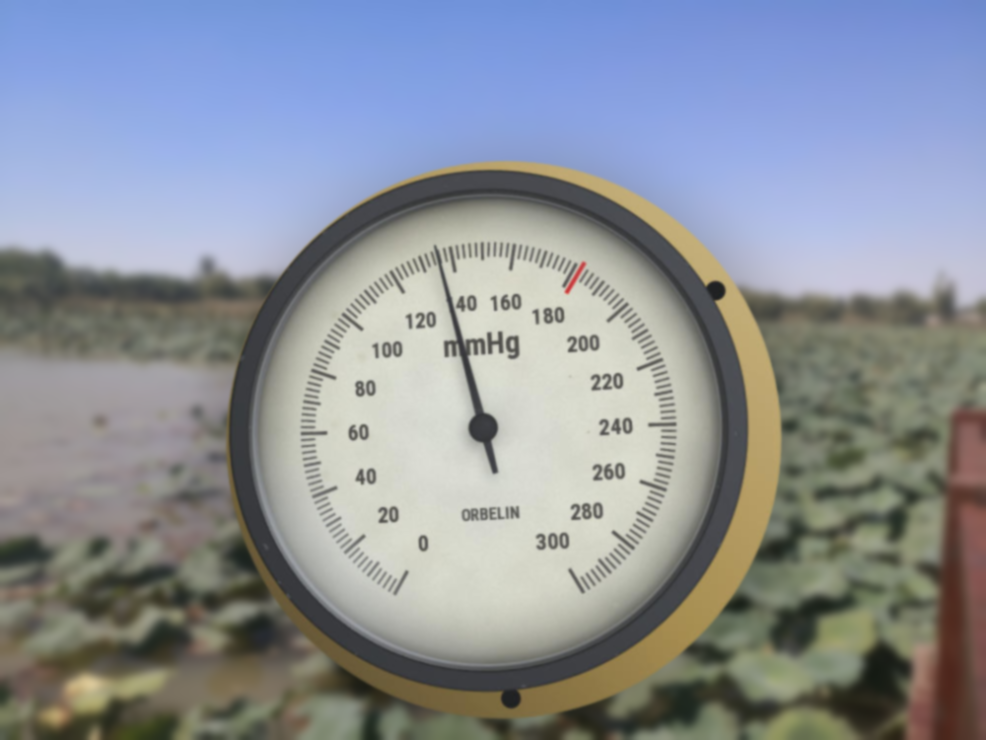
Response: 136 mmHg
